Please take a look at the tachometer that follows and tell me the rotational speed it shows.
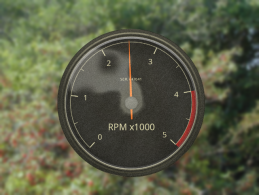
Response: 2500 rpm
